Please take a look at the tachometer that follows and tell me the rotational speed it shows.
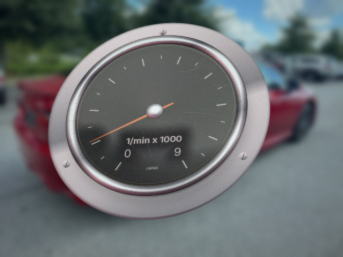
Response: 1000 rpm
